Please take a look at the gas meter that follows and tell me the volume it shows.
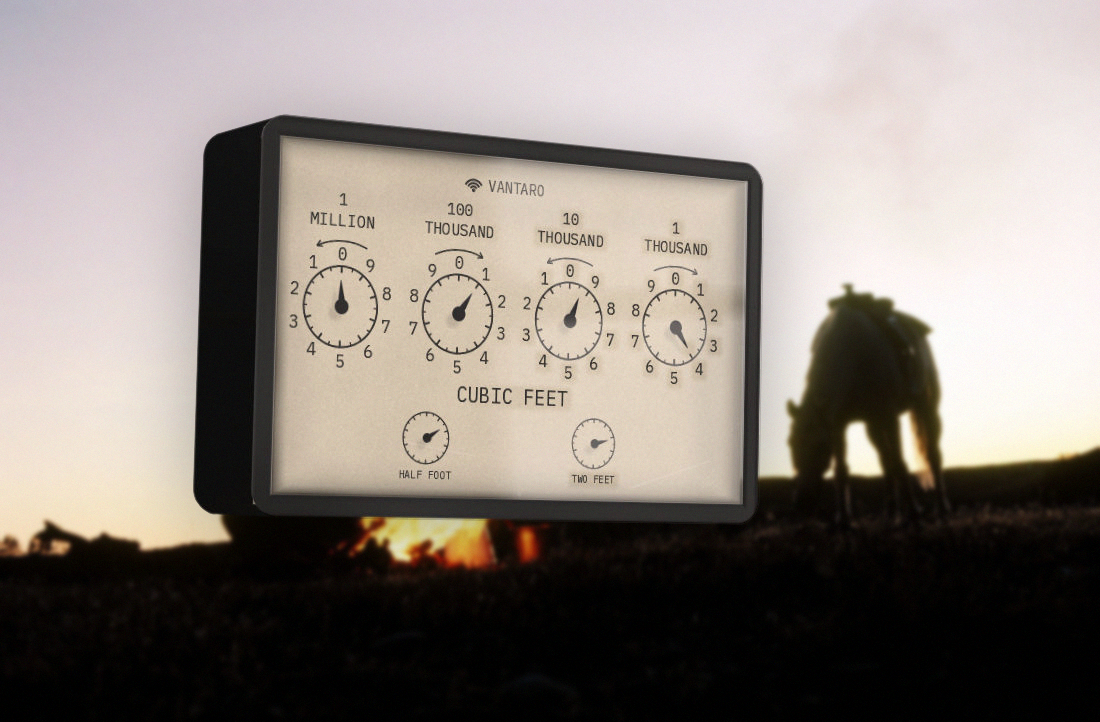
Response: 9400 ft³
